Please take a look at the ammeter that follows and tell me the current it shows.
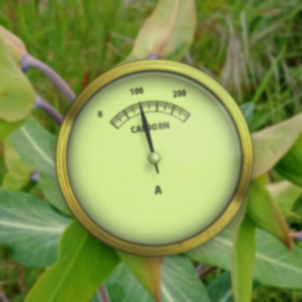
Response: 100 A
